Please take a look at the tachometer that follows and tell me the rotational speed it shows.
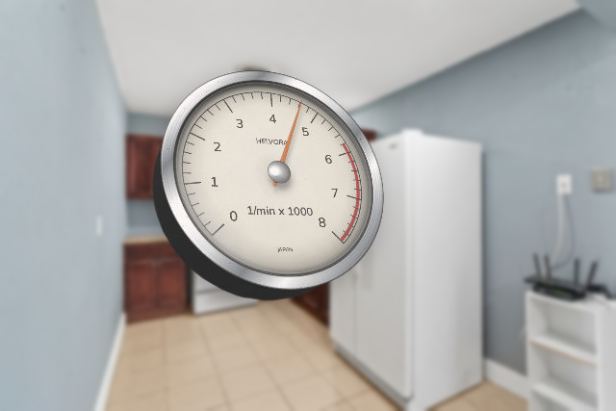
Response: 4600 rpm
